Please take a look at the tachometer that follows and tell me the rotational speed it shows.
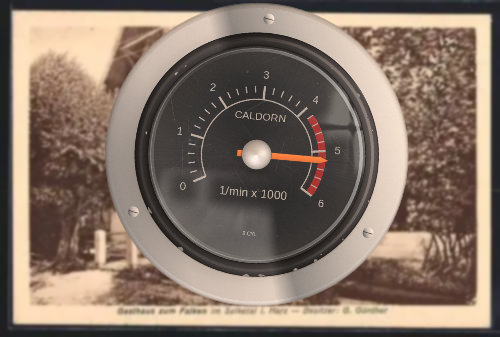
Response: 5200 rpm
